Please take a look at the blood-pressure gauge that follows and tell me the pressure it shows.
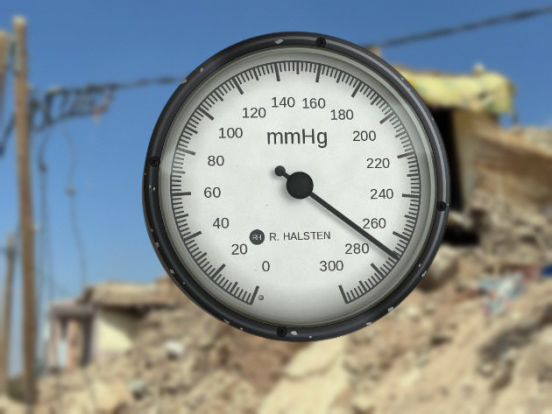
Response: 270 mmHg
